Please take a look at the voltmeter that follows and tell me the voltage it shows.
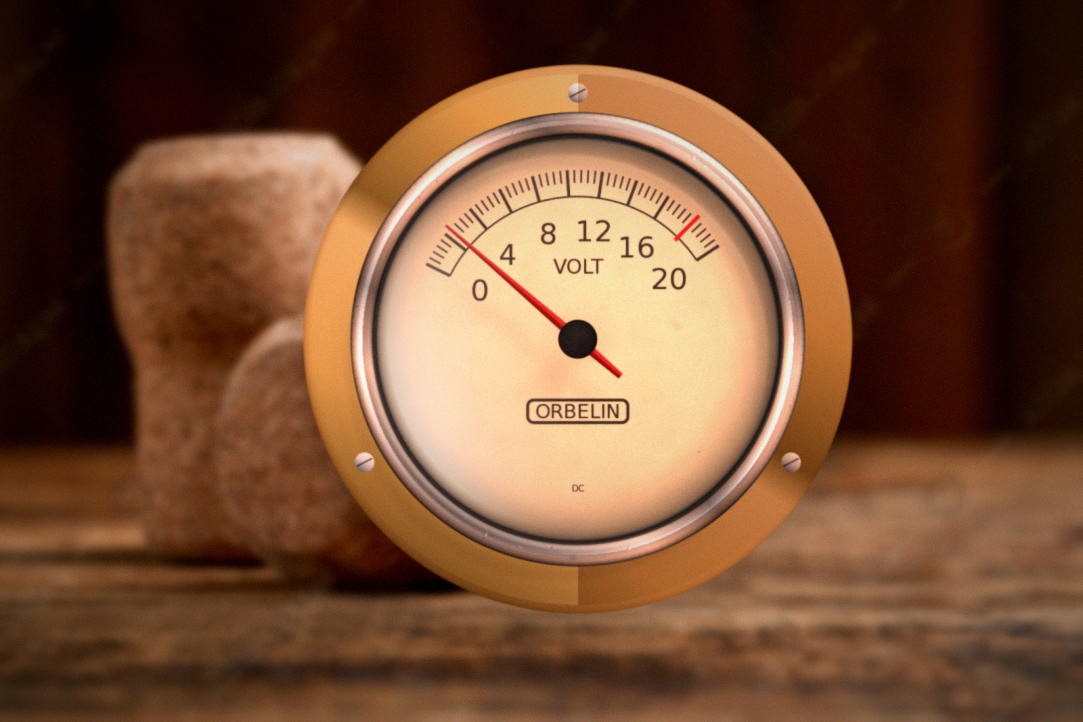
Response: 2.4 V
